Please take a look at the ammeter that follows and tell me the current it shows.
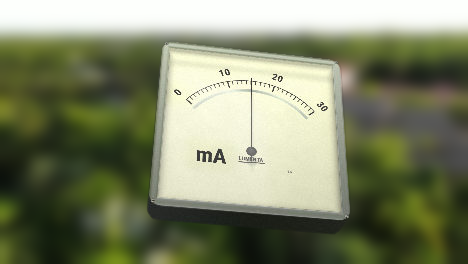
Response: 15 mA
